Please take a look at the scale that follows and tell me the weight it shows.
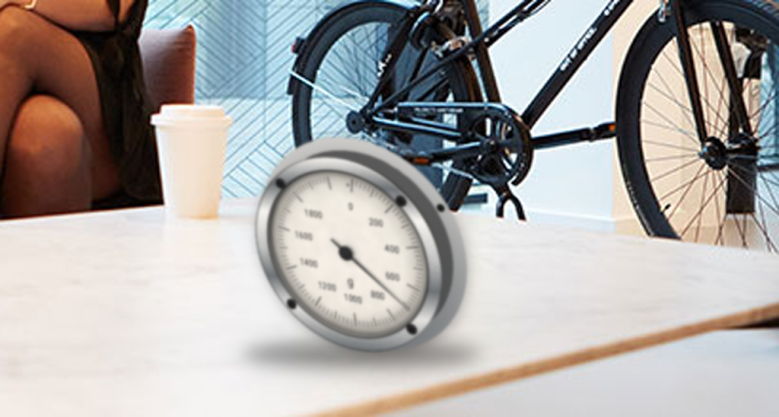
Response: 700 g
